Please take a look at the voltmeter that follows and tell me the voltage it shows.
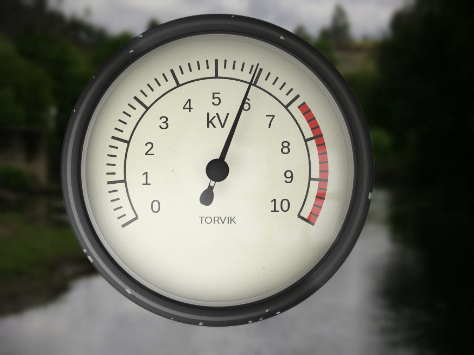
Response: 5.9 kV
